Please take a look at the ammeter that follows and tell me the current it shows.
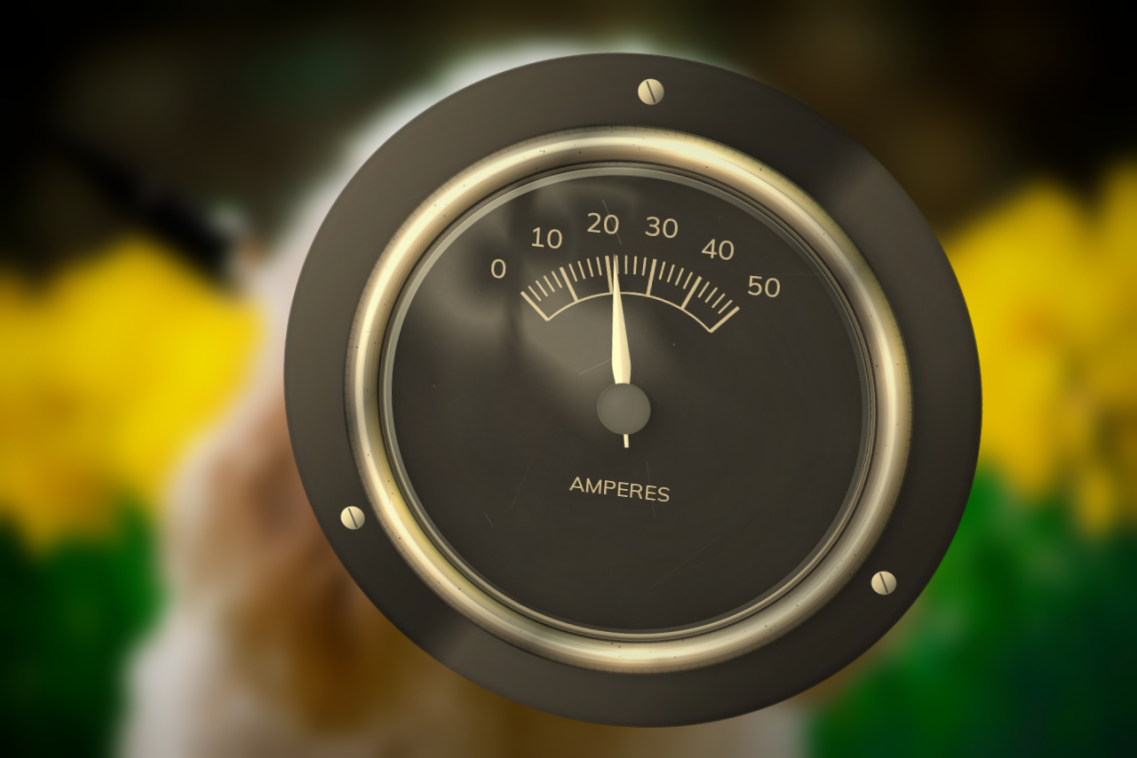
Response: 22 A
